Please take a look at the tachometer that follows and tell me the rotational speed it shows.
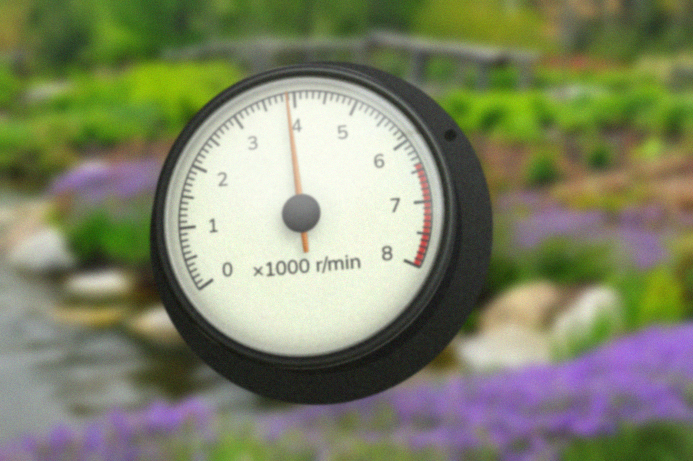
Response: 3900 rpm
